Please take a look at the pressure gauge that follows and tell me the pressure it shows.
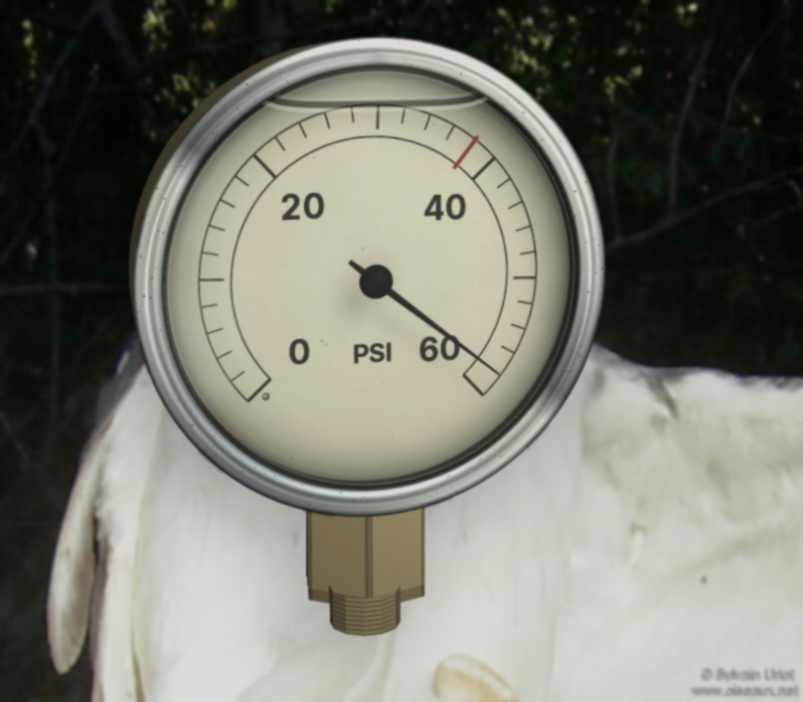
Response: 58 psi
